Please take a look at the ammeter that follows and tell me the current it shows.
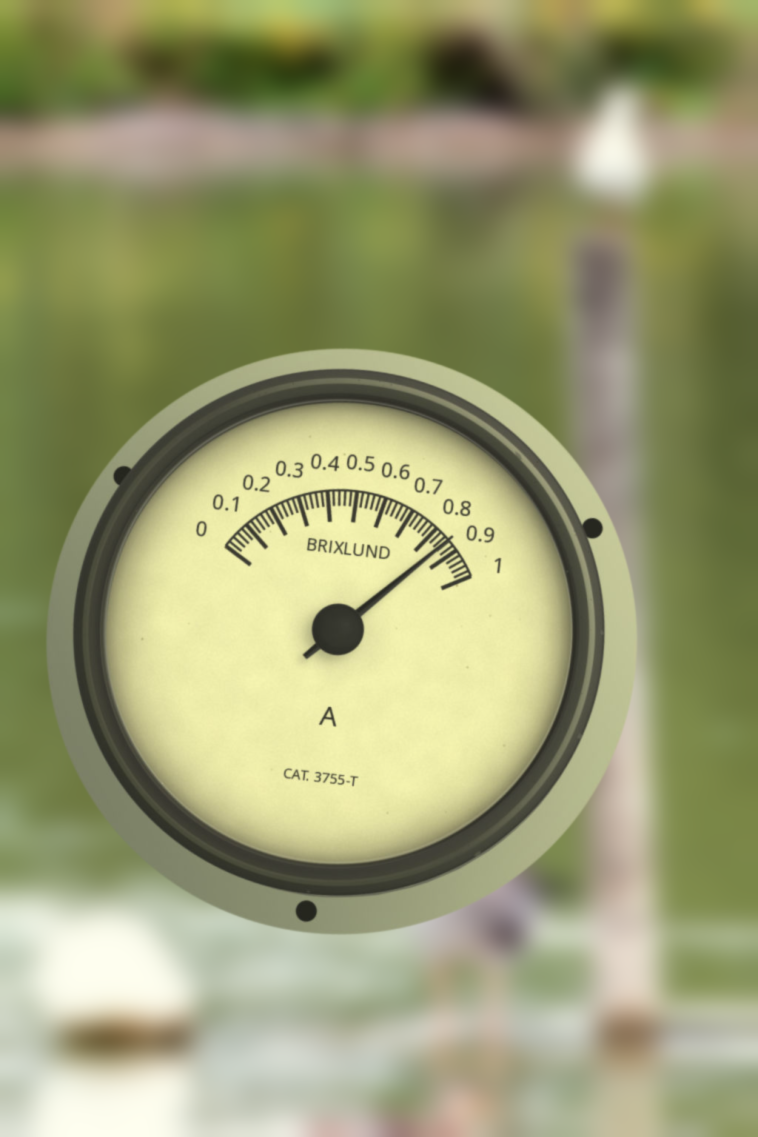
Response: 0.86 A
